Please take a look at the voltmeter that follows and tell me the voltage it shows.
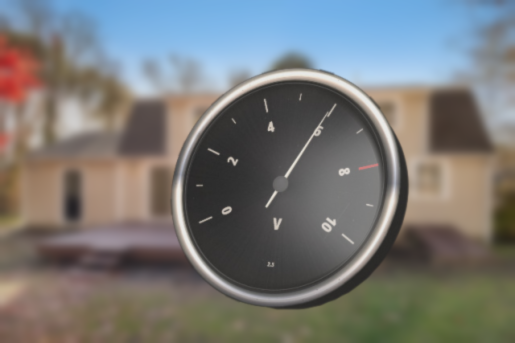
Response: 6 V
